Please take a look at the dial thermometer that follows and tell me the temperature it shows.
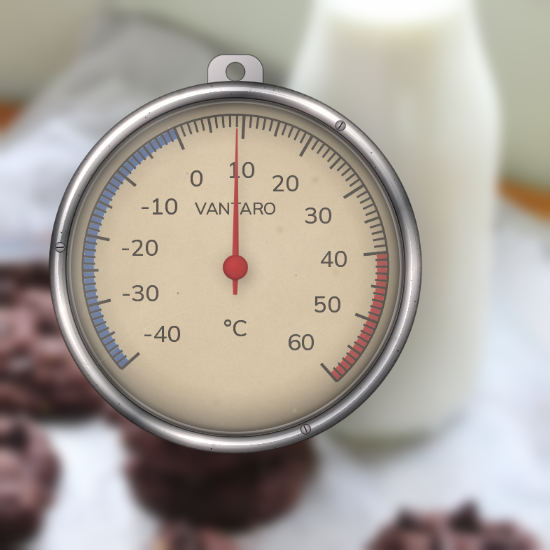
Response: 9 °C
